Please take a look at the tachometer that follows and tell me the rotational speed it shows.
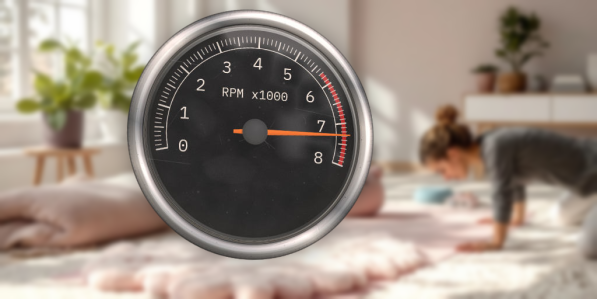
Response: 7300 rpm
